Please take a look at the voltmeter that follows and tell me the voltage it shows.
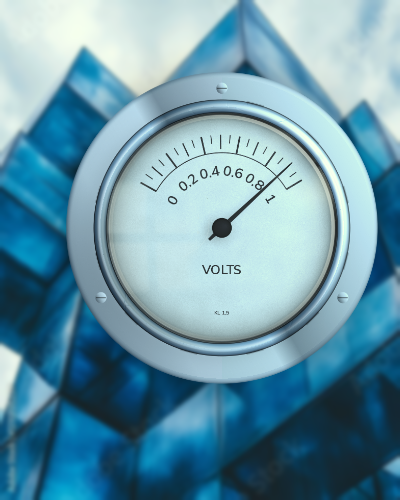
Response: 0.9 V
